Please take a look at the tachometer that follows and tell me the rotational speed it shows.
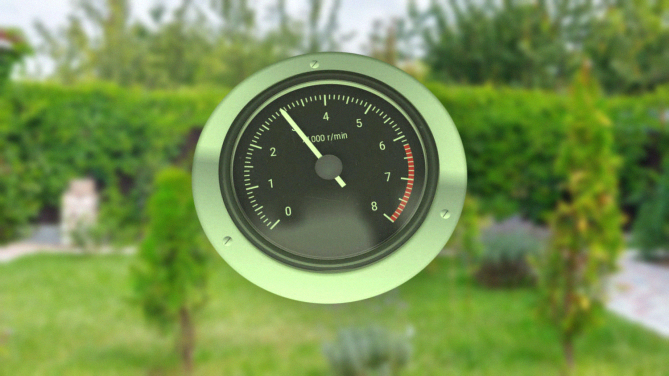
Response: 3000 rpm
